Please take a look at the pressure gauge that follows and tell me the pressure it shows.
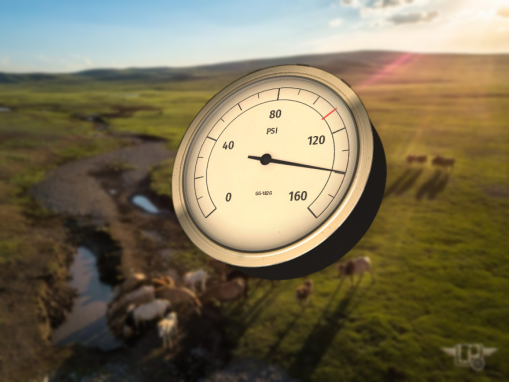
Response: 140 psi
